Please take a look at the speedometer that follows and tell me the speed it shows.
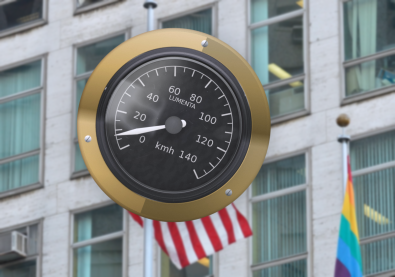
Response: 7.5 km/h
